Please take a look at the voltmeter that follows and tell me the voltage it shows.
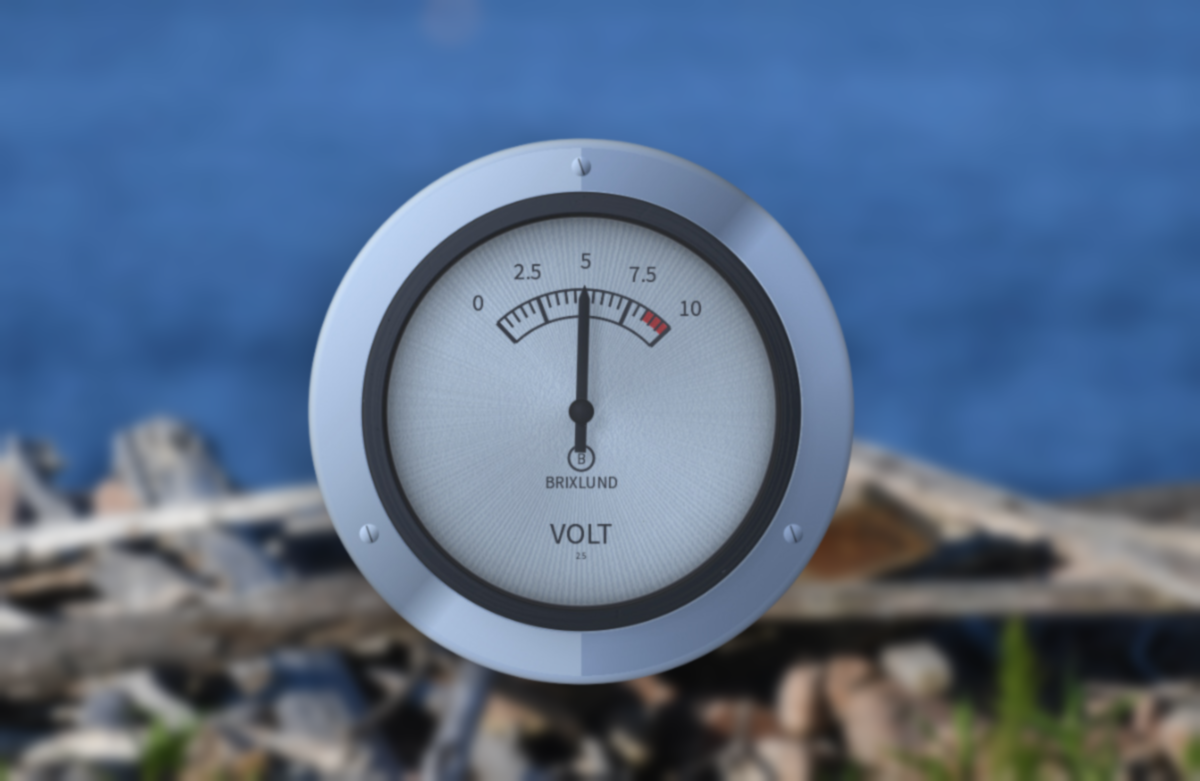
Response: 5 V
